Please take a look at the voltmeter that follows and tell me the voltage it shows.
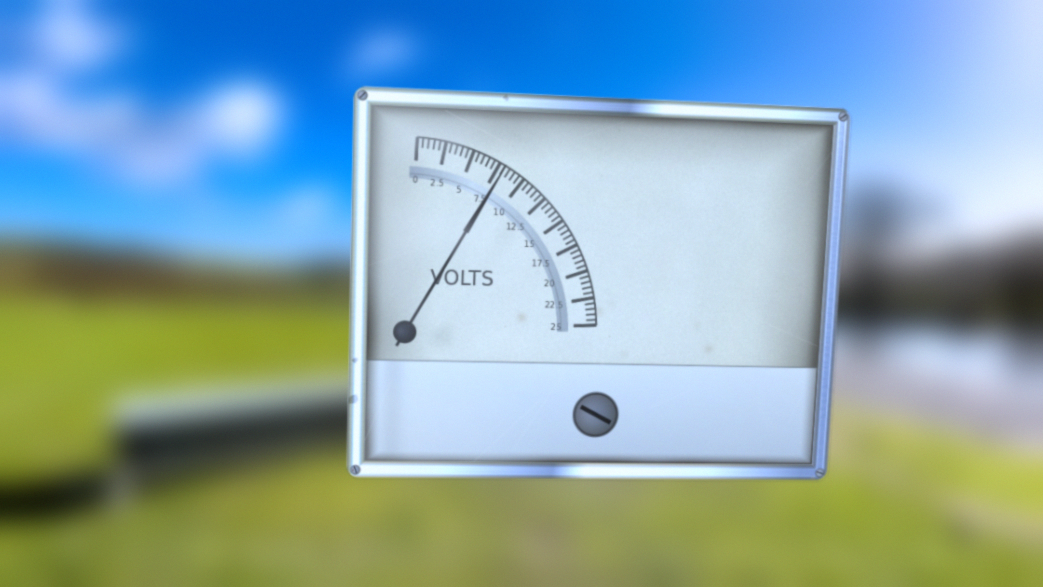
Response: 8 V
